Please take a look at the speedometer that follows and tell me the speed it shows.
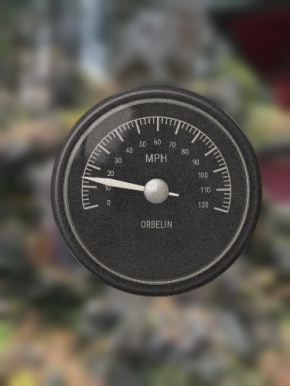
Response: 14 mph
